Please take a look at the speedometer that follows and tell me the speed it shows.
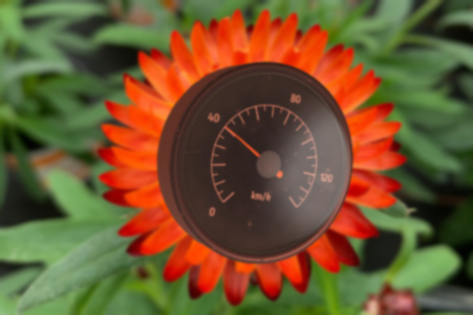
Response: 40 km/h
